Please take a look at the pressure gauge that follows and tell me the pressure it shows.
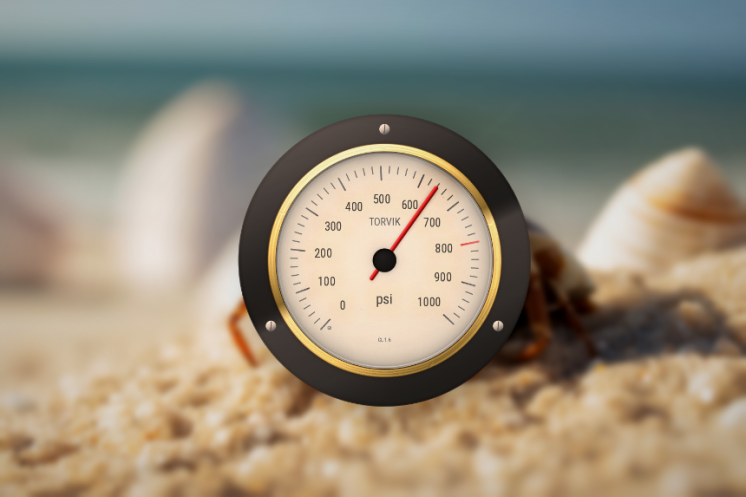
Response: 640 psi
